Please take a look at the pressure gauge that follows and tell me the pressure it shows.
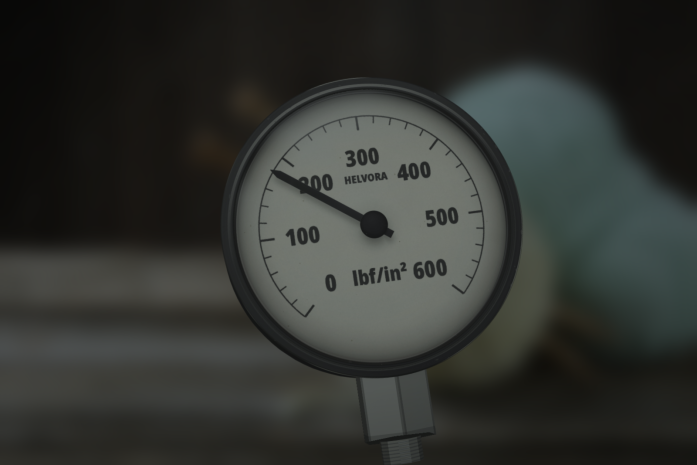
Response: 180 psi
